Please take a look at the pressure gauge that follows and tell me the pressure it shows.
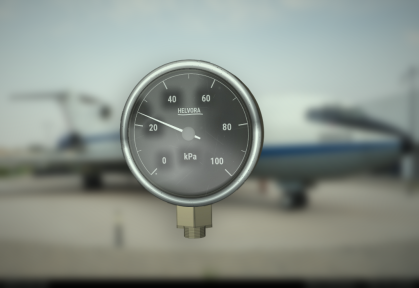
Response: 25 kPa
